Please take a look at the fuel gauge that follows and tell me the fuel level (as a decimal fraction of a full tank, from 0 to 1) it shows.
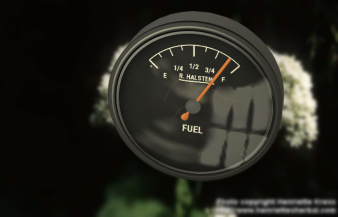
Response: 0.875
